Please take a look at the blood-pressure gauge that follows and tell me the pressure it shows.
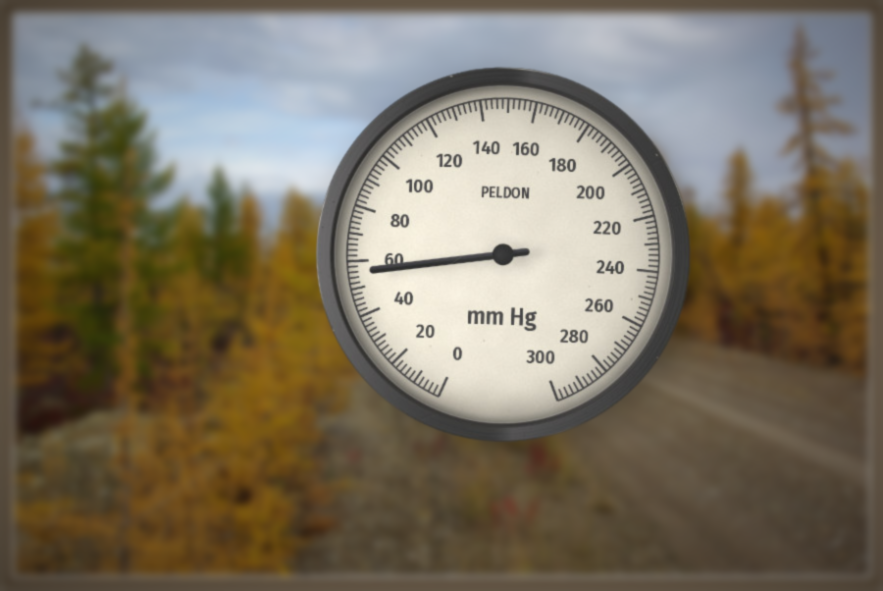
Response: 56 mmHg
